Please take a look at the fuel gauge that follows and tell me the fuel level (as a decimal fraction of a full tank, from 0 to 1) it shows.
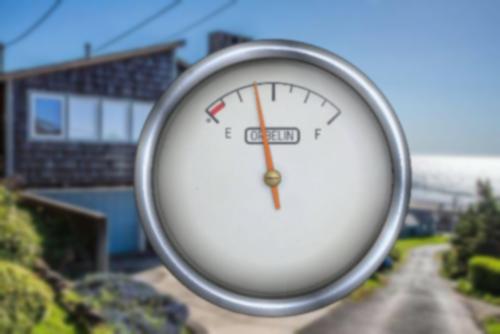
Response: 0.375
